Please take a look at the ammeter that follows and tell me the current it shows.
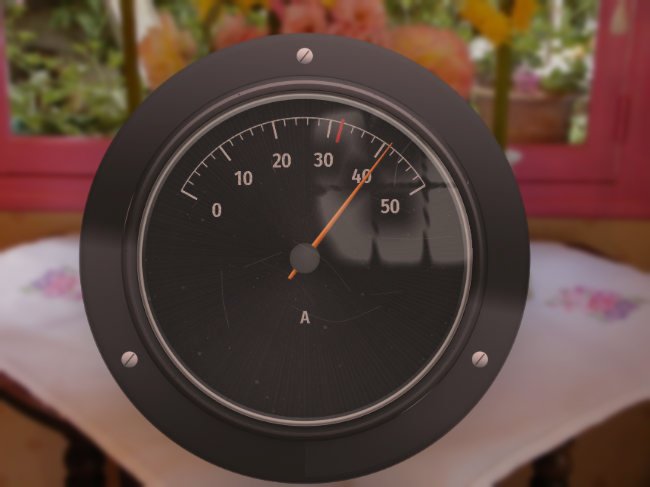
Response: 41 A
